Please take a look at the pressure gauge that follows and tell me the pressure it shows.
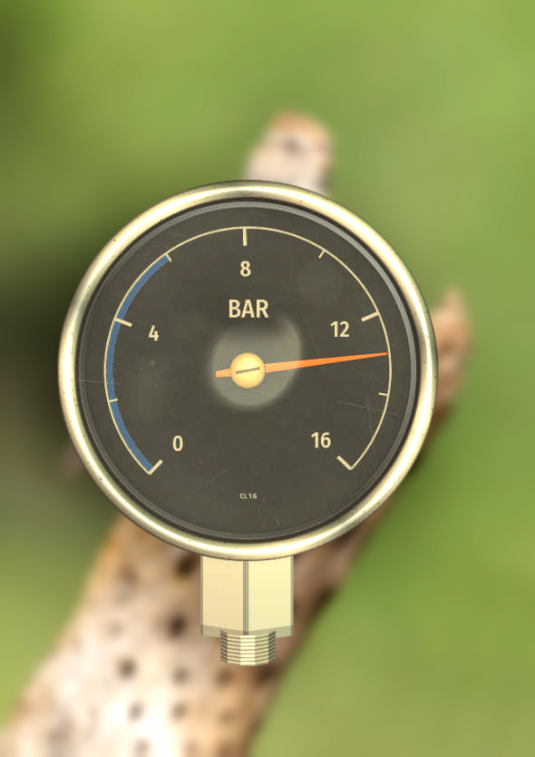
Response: 13 bar
